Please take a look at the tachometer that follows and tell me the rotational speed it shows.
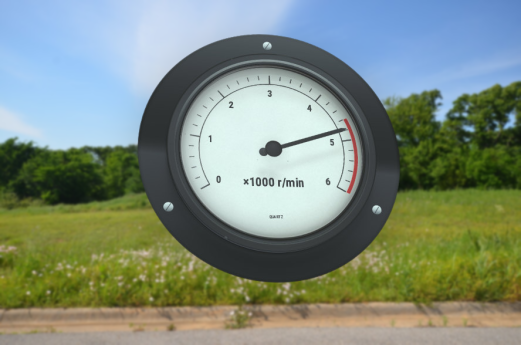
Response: 4800 rpm
